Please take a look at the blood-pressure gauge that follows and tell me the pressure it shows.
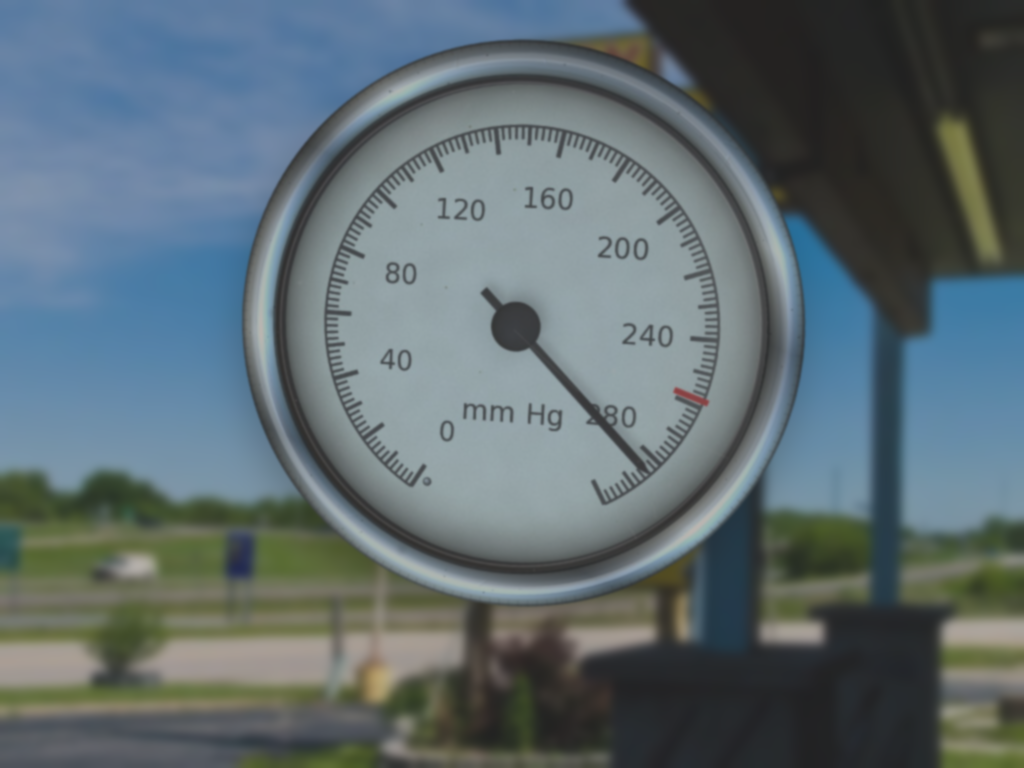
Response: 284 mmHg
